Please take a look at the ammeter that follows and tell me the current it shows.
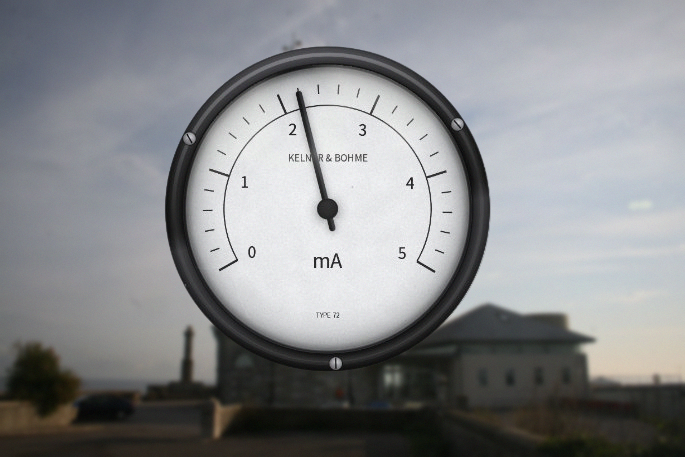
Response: 2.2 mA
